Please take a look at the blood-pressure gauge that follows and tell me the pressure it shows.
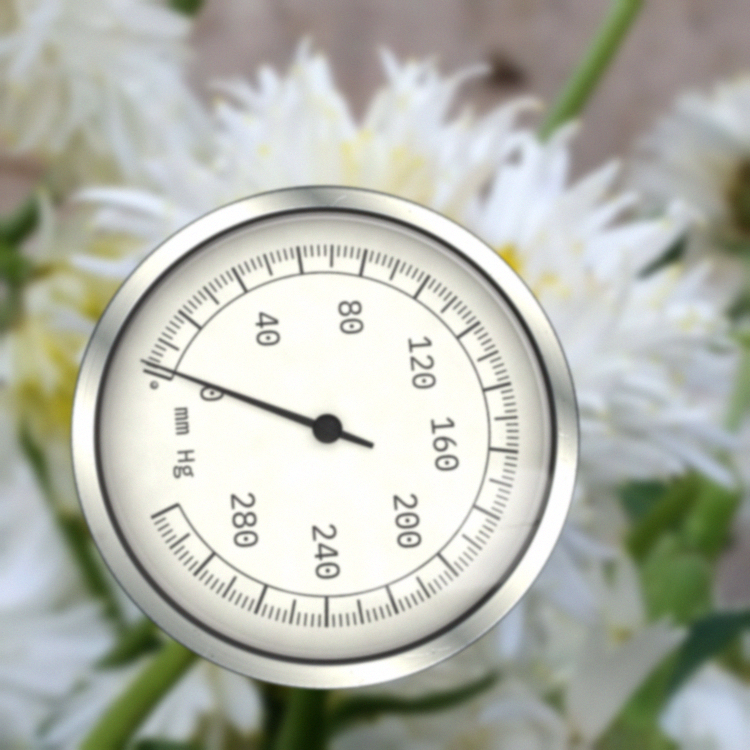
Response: 2 mmHg
